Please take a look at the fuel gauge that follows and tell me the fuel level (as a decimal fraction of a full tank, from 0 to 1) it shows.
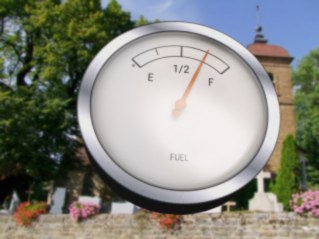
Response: 0.75
